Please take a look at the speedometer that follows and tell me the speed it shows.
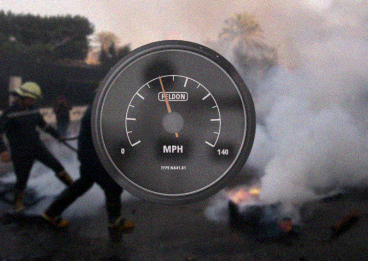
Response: 60 mph
